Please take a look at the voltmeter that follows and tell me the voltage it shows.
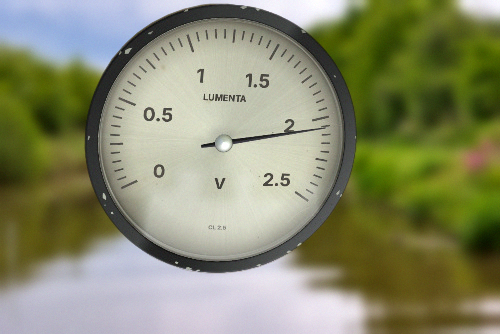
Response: 2.05 V
